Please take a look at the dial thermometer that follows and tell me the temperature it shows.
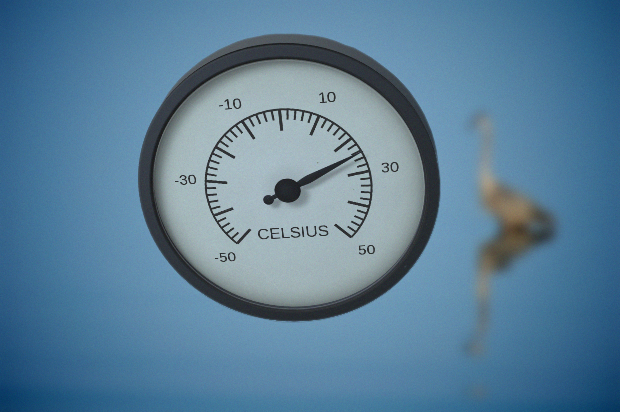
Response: 24 °C
